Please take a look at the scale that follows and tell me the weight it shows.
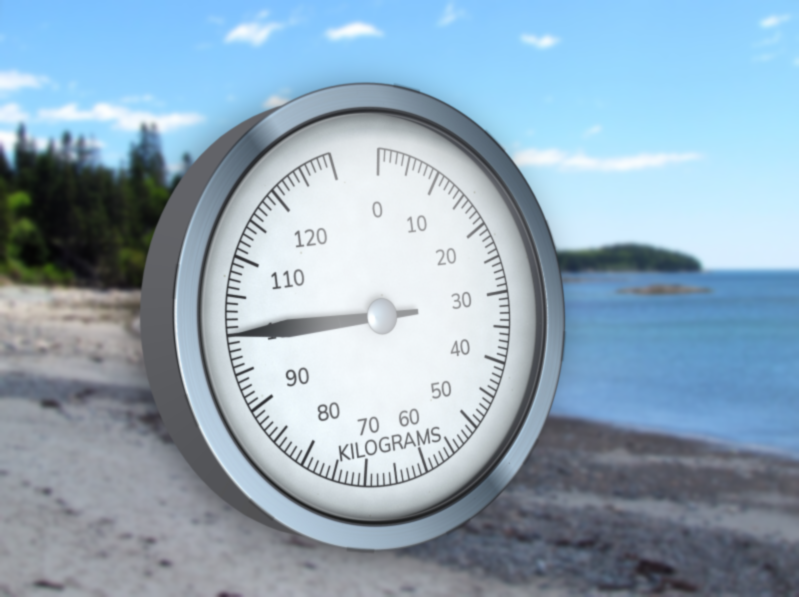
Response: 100 kg
